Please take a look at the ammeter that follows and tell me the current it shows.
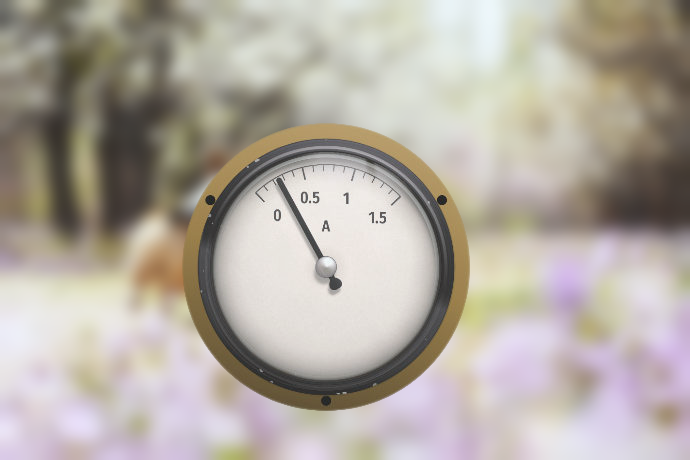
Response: 0.25 A
